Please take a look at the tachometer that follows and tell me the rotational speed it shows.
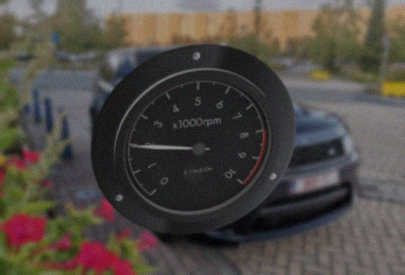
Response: 2000 rpm
